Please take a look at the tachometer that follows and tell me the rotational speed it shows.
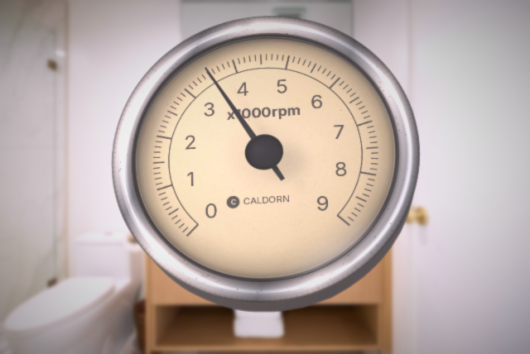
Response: 3500 rpm
